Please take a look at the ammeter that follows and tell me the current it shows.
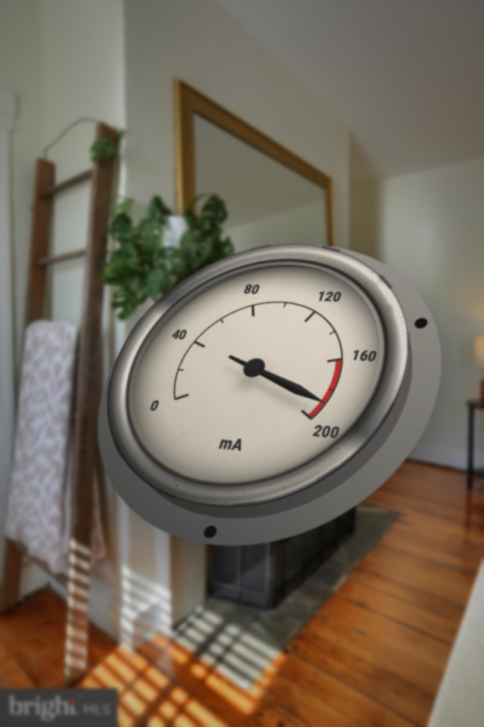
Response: 190 mA
